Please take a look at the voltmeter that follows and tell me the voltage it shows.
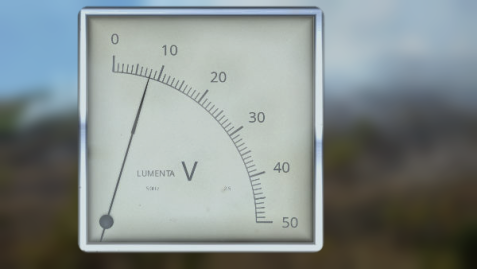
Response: 8 V
